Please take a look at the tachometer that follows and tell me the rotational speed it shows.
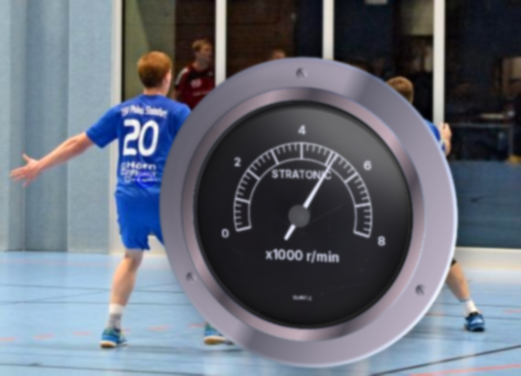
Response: 5200 rpm
